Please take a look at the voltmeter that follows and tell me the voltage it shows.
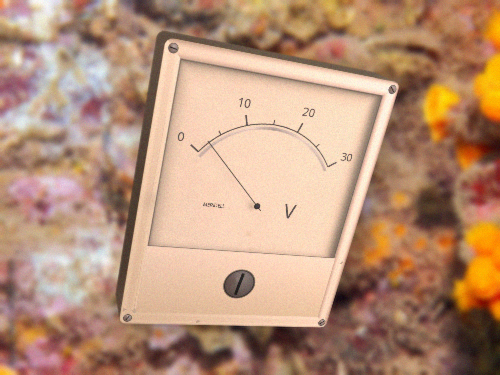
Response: 2.5 V
